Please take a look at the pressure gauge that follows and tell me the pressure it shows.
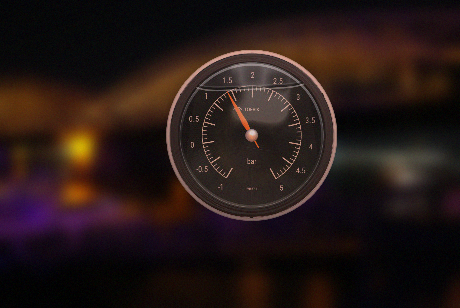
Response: 1.4 bar
